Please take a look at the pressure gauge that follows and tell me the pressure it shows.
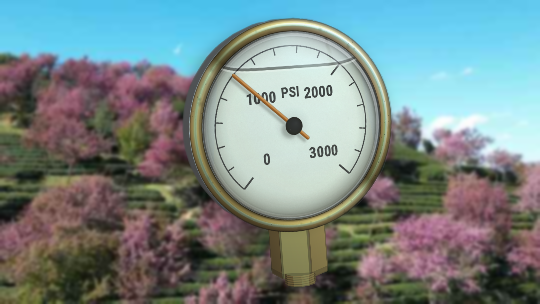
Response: 1000 psi
